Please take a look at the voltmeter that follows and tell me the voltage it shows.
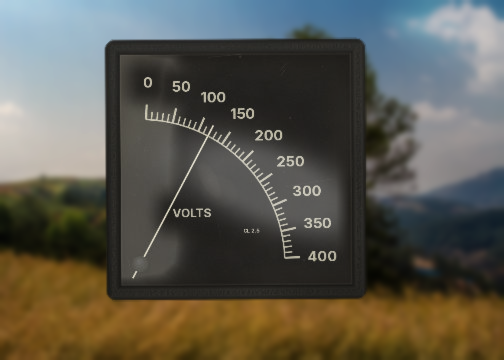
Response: 120 V
